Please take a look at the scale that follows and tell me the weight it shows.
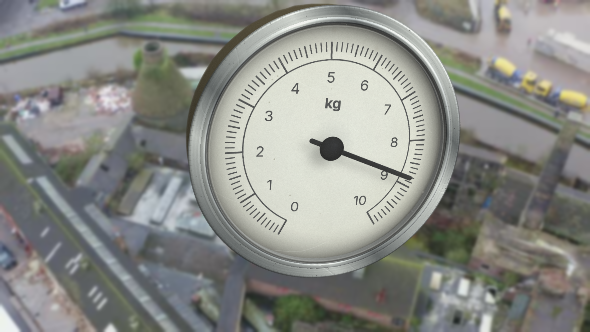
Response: 8.8 kg
